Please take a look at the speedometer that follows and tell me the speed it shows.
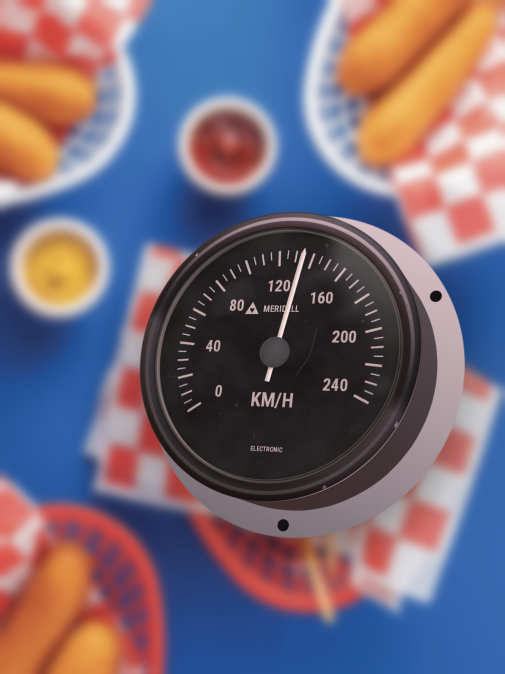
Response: 135 km/h
